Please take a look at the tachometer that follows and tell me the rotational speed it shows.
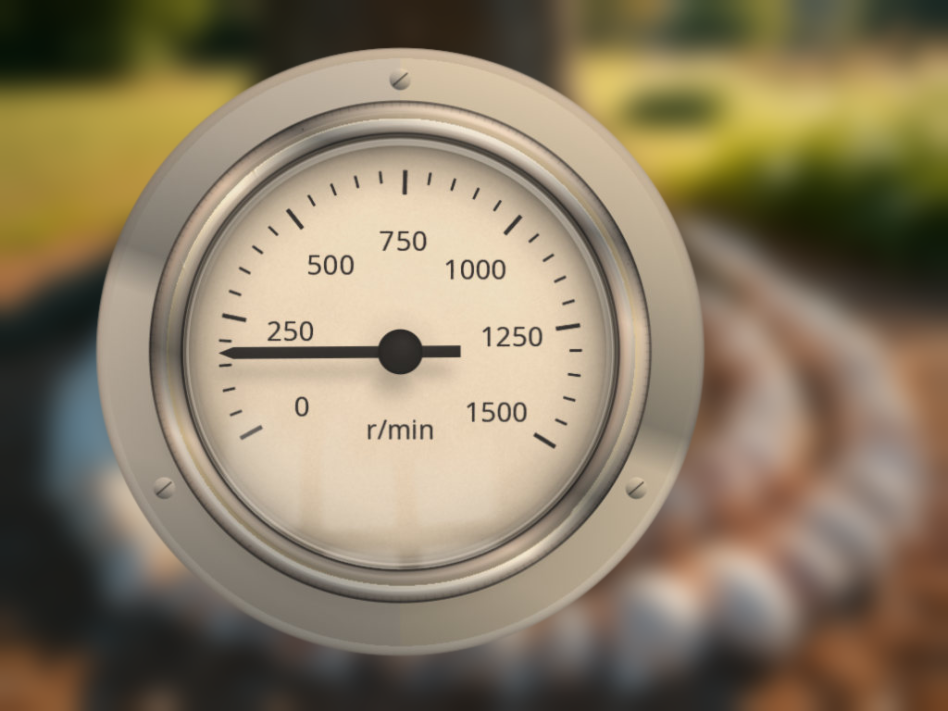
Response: 175 rpm
